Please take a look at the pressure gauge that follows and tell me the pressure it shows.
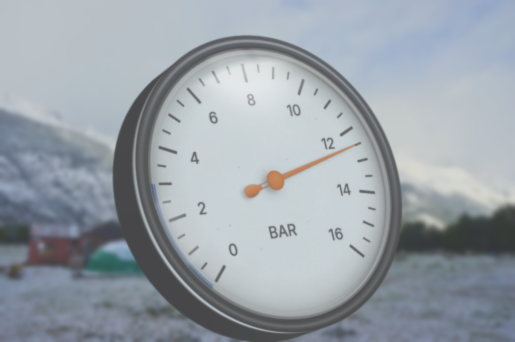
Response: 12.5 bar
